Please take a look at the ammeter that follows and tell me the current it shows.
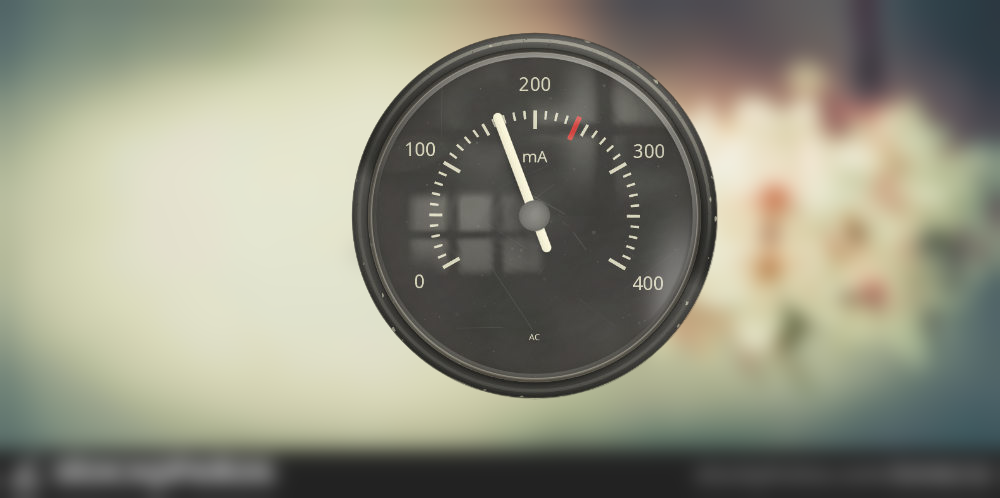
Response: 165 mA
